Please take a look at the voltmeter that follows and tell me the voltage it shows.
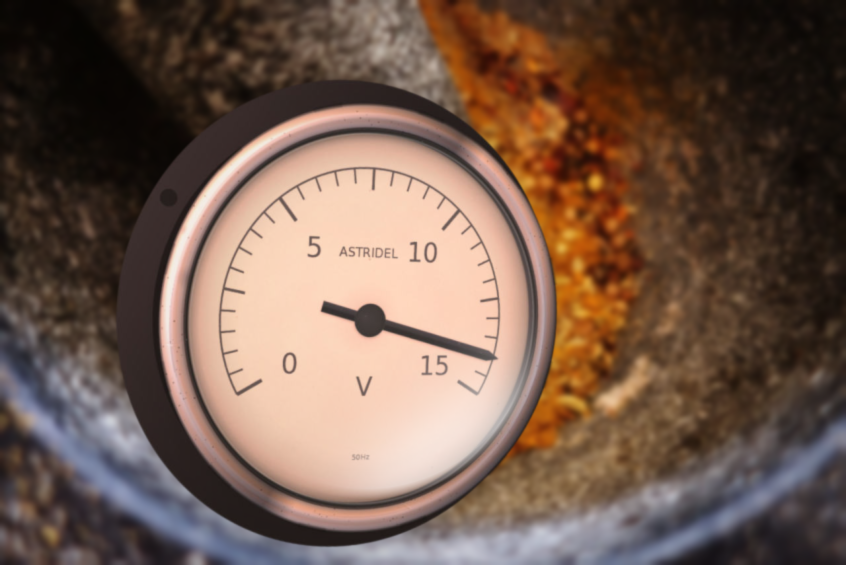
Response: 14 V
